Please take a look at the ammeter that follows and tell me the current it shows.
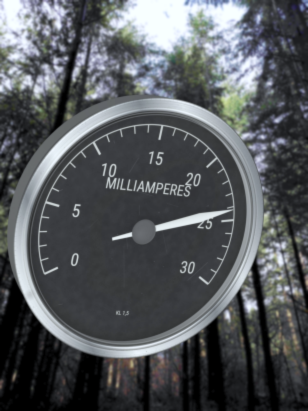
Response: 24 mA
